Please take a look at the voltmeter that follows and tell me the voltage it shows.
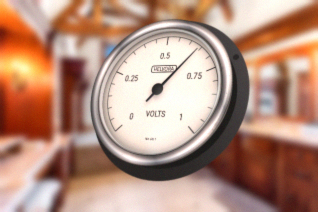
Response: 0.65 V
